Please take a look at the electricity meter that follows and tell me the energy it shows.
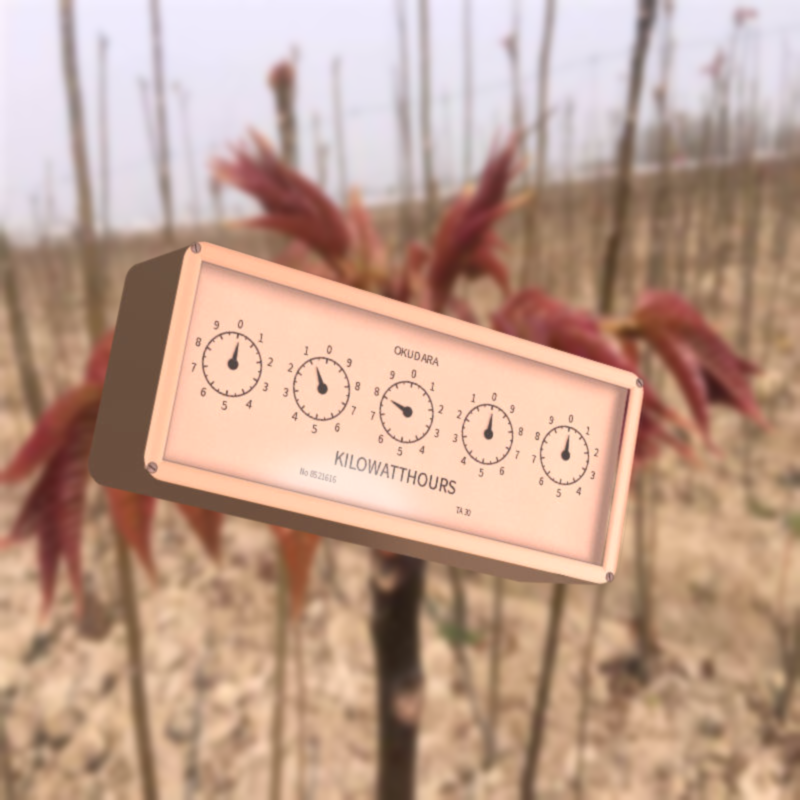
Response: 800 kWh
